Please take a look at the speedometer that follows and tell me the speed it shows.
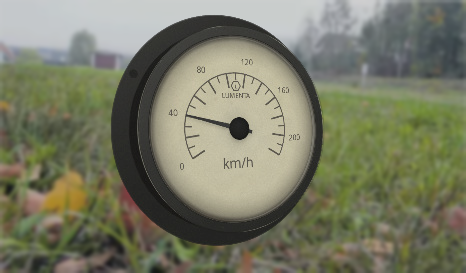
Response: 40 km/h
